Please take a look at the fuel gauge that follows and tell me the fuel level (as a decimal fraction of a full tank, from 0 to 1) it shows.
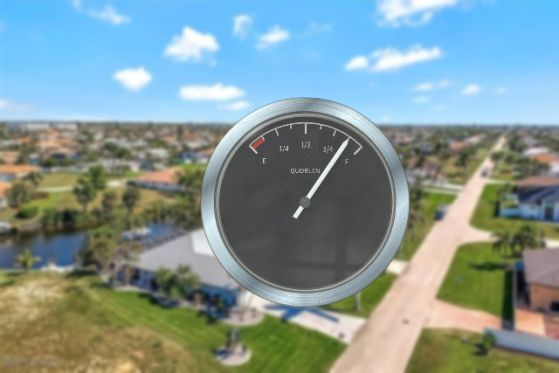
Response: 0.875
